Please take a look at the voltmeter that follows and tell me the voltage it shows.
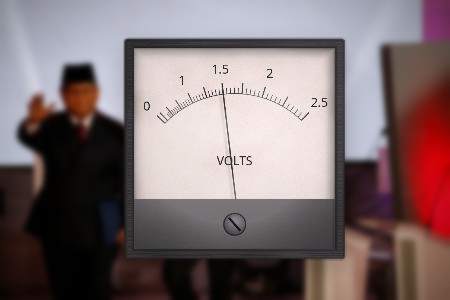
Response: 1.5 V
